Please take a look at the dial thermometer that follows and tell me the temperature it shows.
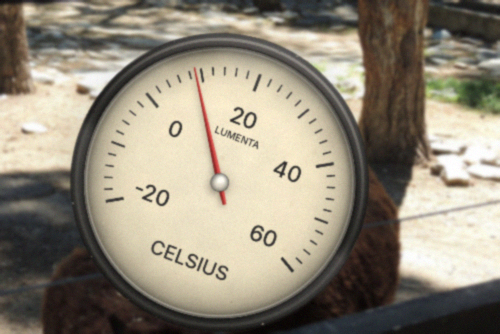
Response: 9 °C
